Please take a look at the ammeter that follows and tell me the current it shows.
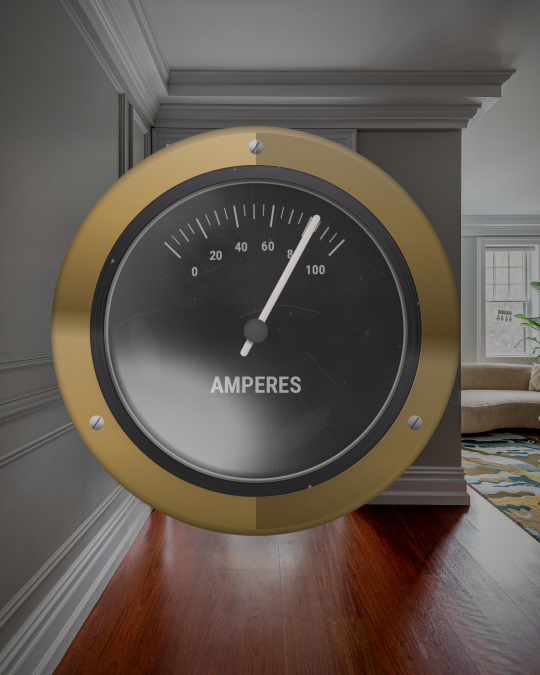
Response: 82.5 A
